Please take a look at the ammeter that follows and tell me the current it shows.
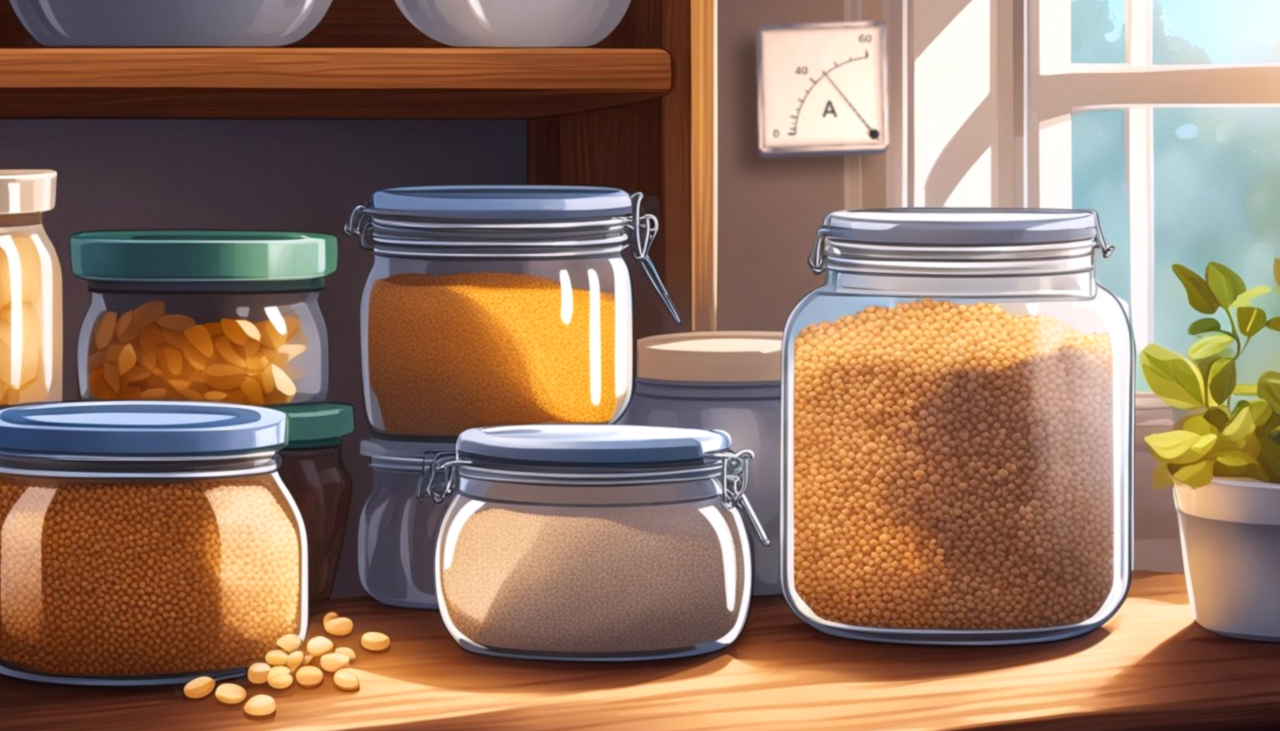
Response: 45 A
